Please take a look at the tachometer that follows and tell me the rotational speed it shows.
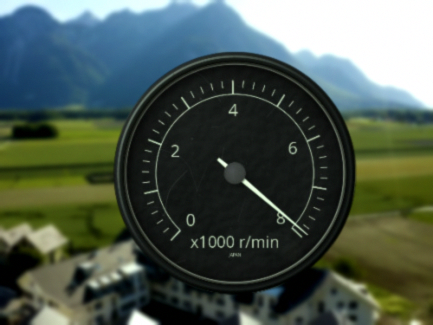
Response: 7900 rpm
